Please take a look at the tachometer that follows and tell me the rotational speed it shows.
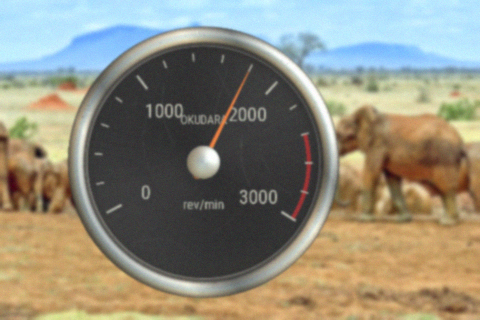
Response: 1800 rpm
